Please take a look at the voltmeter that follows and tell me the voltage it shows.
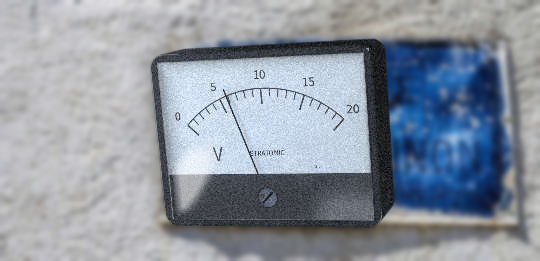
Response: 6 V
